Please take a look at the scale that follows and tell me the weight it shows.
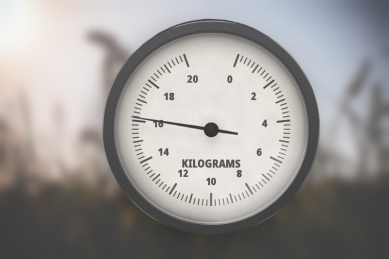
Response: 16.2 kg
